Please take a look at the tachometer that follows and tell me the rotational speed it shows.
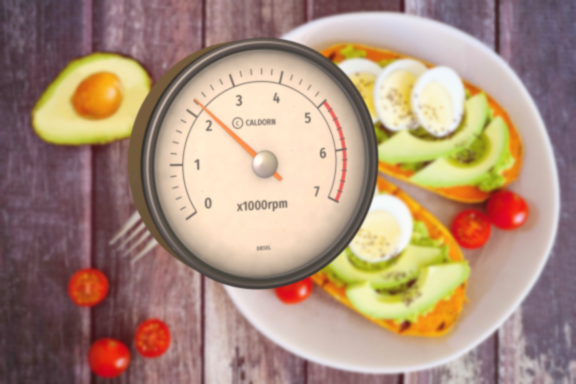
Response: 2200 rpm
